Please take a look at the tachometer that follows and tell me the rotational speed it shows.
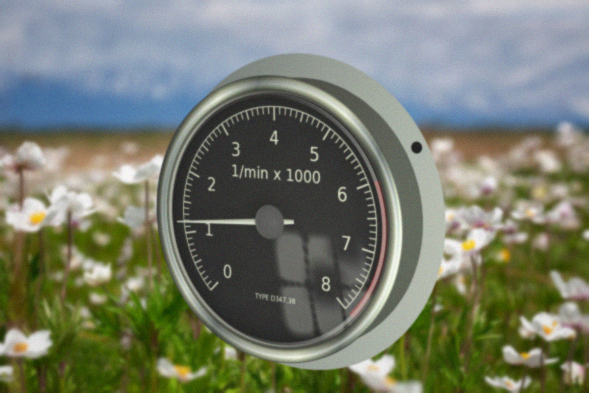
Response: 1200 rpm
